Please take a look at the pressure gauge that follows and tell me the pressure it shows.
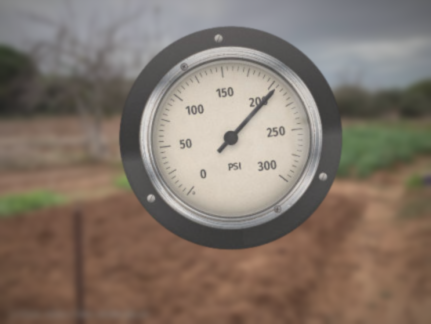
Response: 205 psi
